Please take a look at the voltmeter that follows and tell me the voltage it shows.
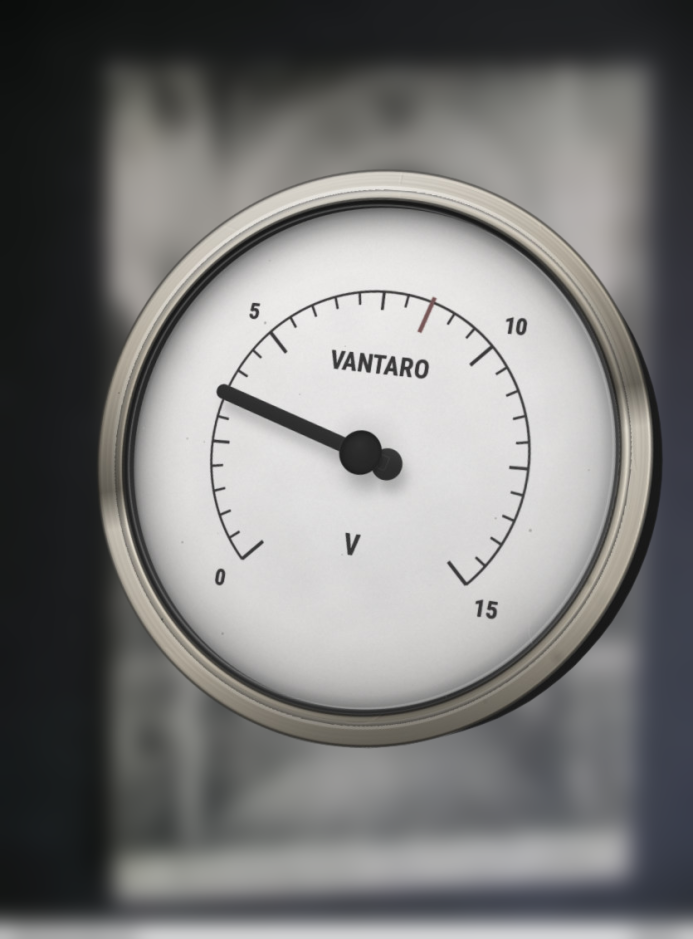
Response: 3.5 V
